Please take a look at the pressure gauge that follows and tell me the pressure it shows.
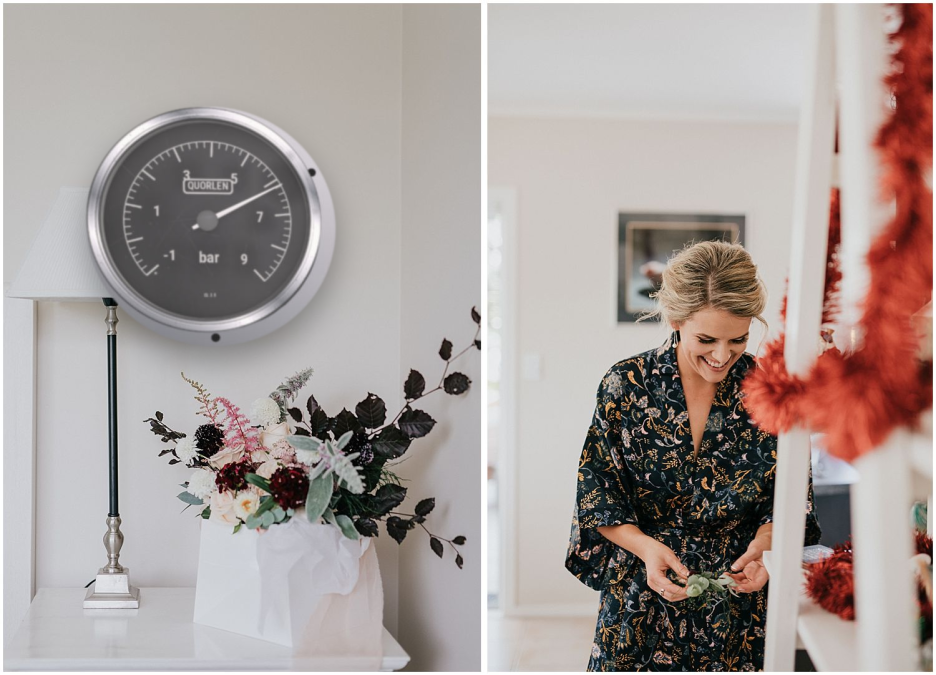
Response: 6.2 bar
